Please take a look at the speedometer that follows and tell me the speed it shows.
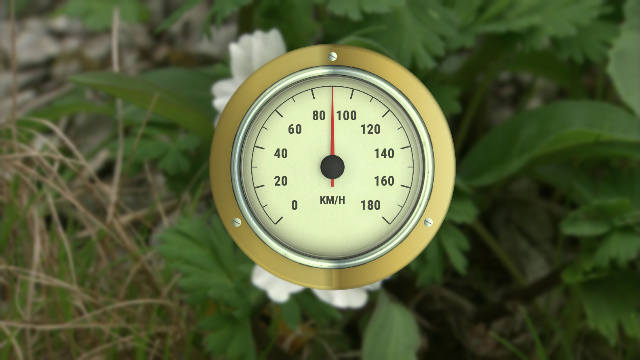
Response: 90 km/h
